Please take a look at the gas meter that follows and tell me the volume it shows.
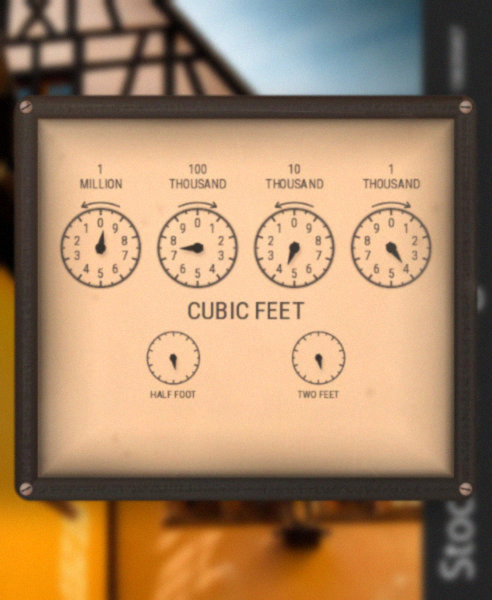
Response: 974400 ft³
